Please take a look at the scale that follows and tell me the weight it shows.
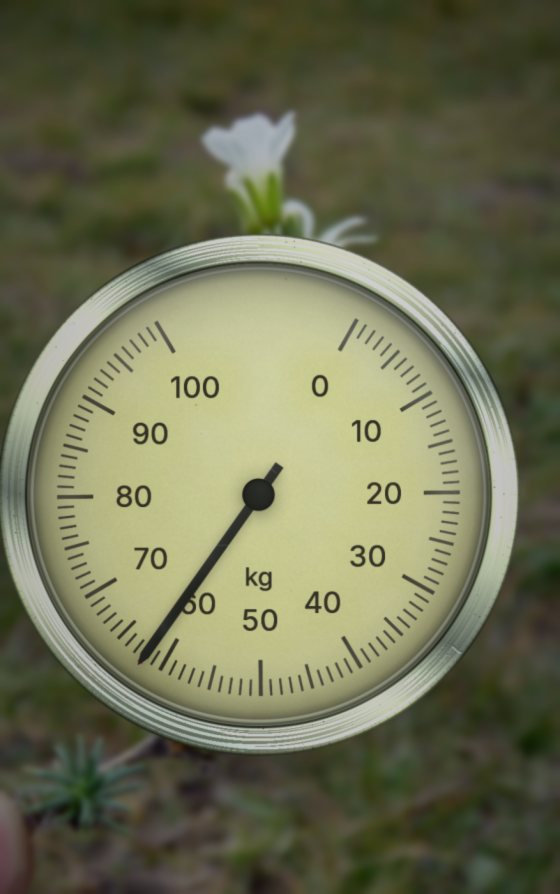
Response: 62 kg
